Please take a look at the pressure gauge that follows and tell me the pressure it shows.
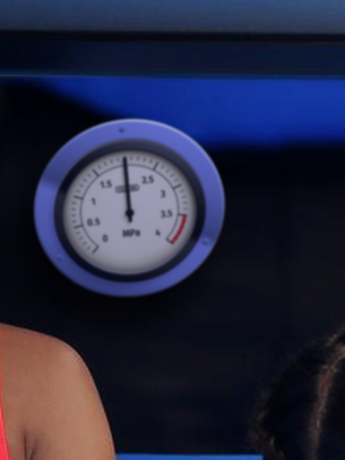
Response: 2 MPa
